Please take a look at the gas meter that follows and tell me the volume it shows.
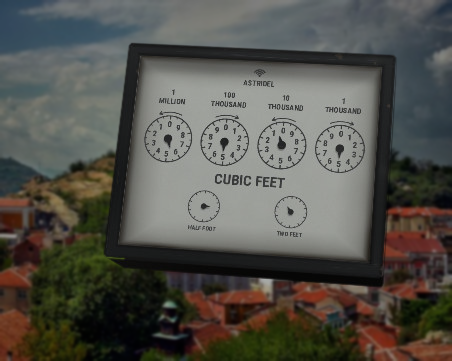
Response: 550500 ft³
